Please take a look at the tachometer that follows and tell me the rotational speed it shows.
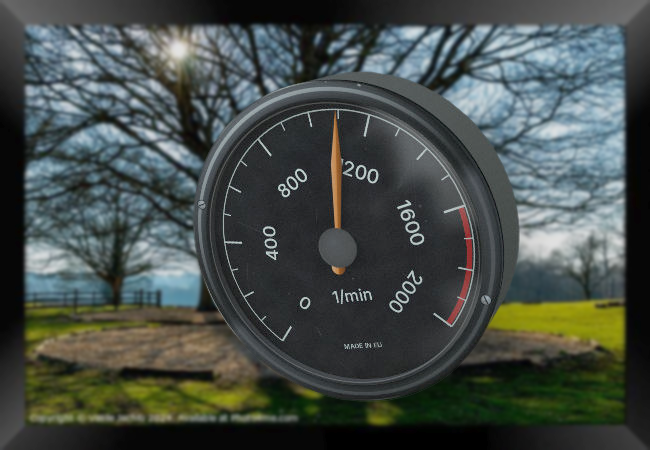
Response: 1100 rpm
